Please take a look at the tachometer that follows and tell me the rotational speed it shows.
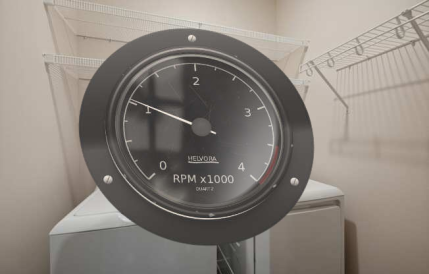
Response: 1000 rpm
